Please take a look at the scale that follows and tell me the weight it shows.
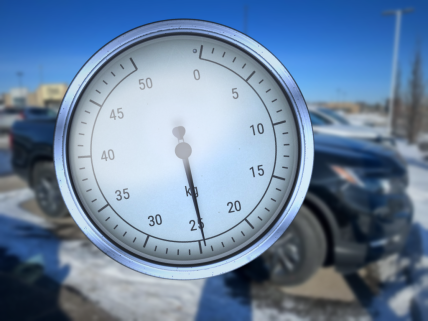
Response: 24.5 kg
